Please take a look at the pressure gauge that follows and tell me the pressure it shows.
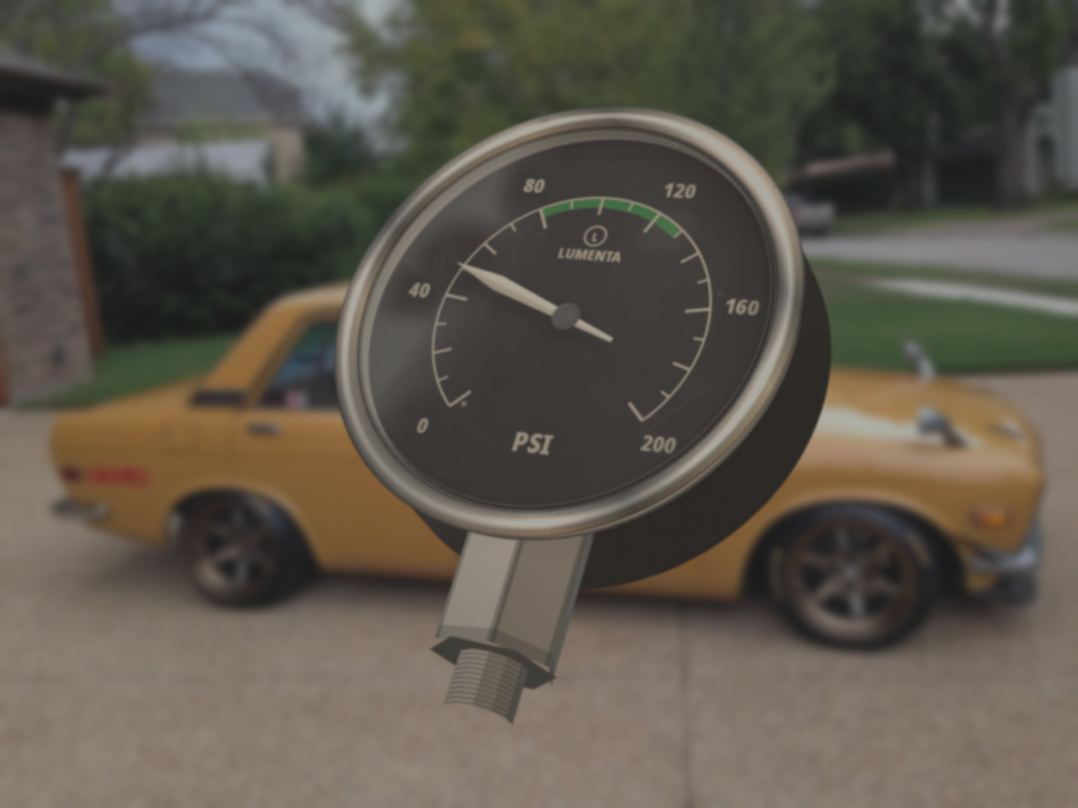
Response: 50 psi
